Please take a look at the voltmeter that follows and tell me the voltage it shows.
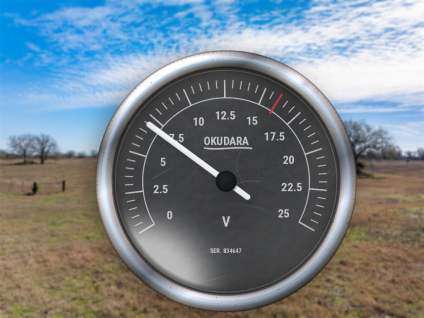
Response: 7 V
